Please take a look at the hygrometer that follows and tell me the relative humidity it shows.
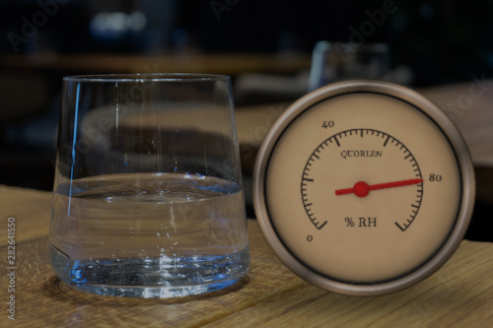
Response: 80 %
